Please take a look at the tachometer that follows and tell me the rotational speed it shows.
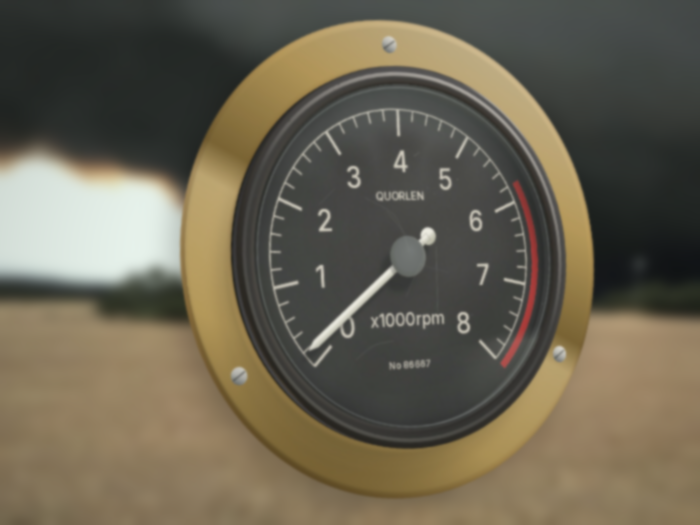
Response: 200 rpm
